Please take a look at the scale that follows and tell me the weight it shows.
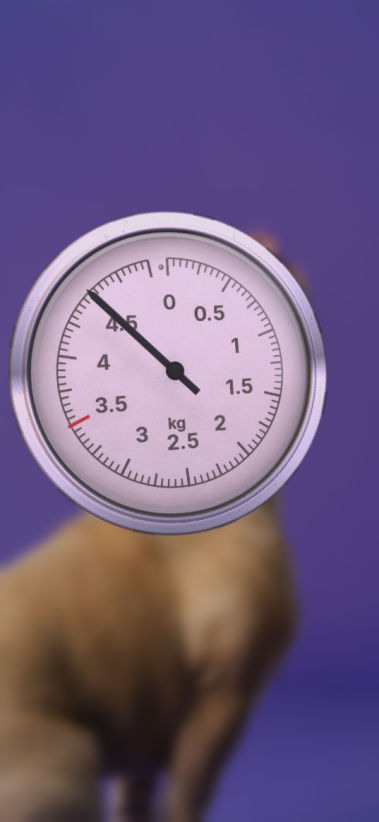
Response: 4.5 kg
